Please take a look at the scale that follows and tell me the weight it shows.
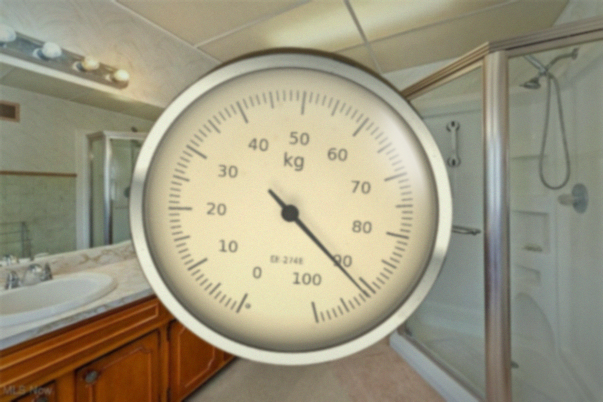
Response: 91 kg
